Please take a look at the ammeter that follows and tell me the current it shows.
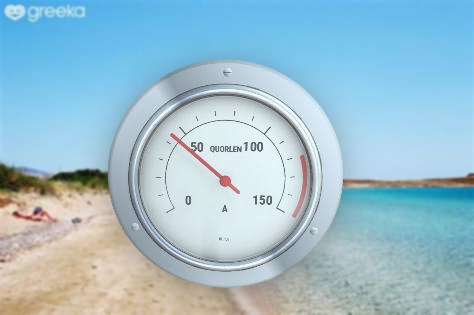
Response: 45 A
